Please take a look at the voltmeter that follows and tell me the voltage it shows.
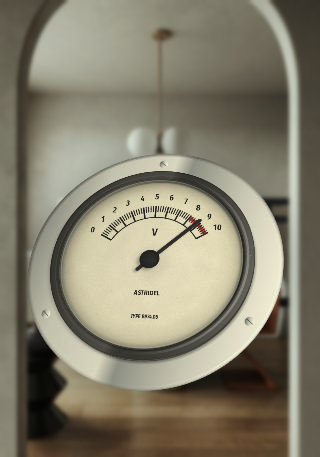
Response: 9 V
